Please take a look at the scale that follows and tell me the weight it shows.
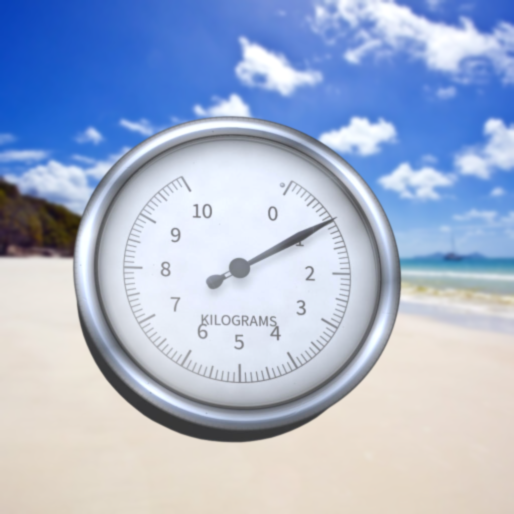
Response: 1 kg
